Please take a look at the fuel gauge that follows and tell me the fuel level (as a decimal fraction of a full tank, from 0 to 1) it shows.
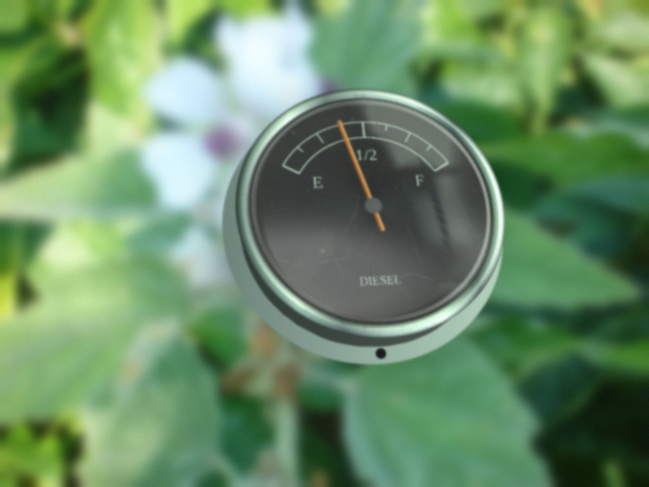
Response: 0.375
